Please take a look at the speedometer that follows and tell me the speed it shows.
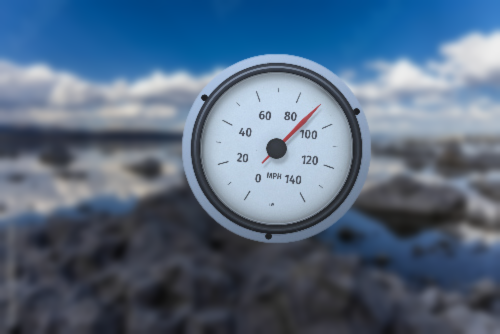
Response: 90 mph
